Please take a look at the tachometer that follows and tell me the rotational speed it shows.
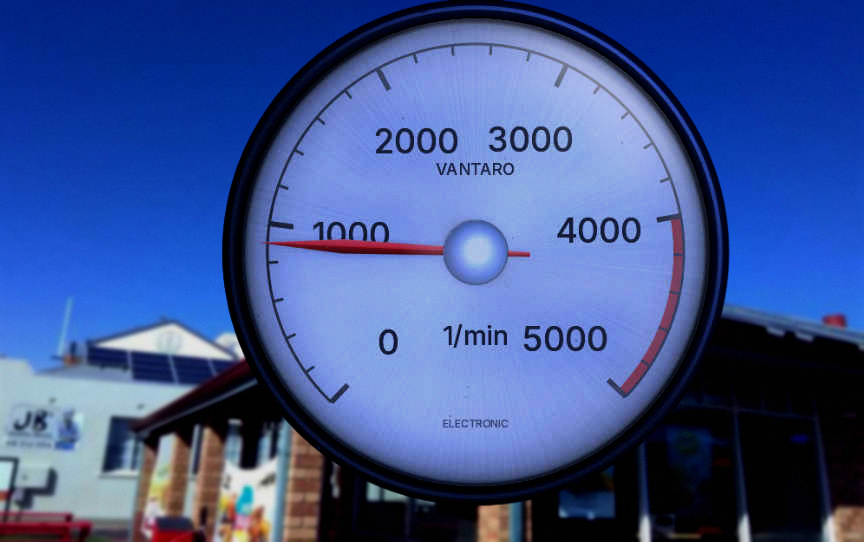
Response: 900 rpm
